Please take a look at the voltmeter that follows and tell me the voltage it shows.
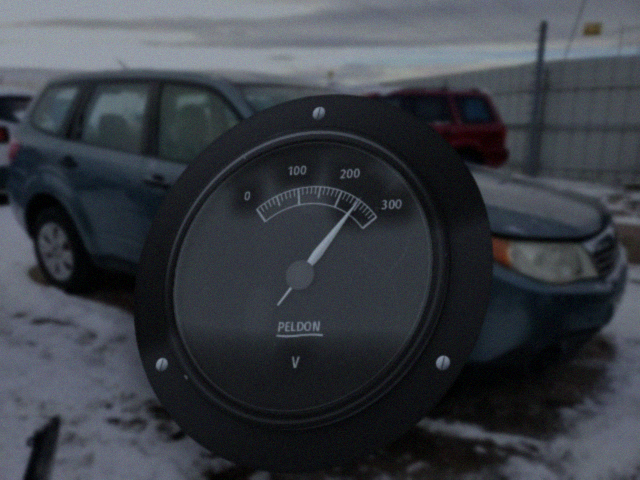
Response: 250 V
